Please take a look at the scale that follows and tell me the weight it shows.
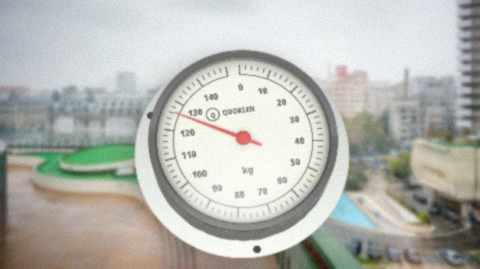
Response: 126 kg
